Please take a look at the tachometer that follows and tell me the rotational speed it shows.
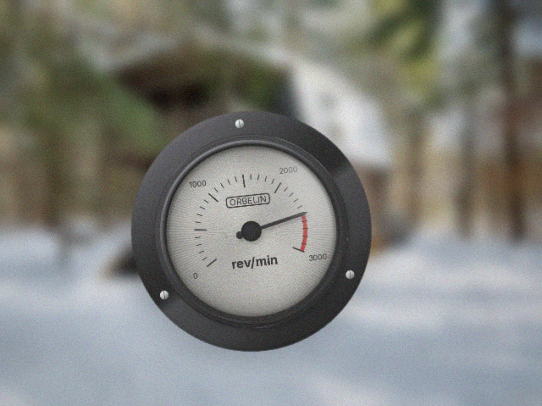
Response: 2500 rpm
